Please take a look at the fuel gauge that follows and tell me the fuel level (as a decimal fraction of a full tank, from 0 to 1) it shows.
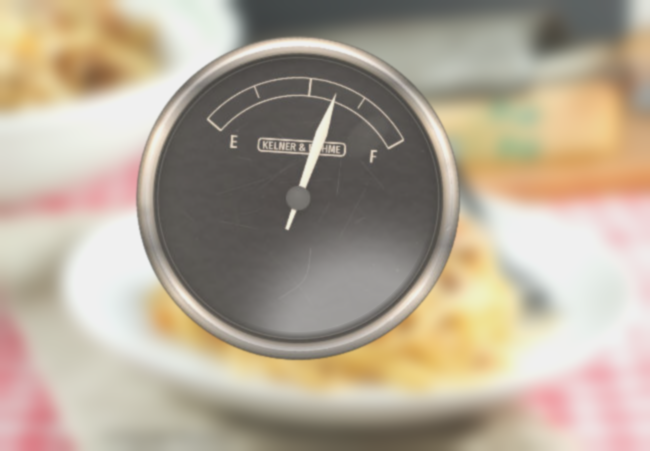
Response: 0.625
